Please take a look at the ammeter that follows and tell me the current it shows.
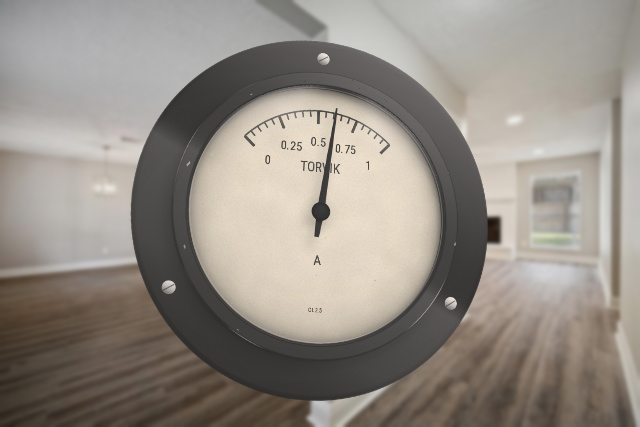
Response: 0.6 A
